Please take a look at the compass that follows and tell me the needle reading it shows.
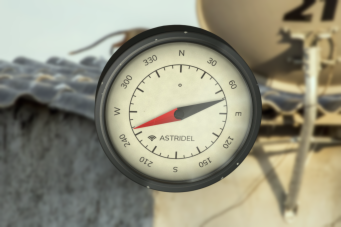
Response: 250 °
